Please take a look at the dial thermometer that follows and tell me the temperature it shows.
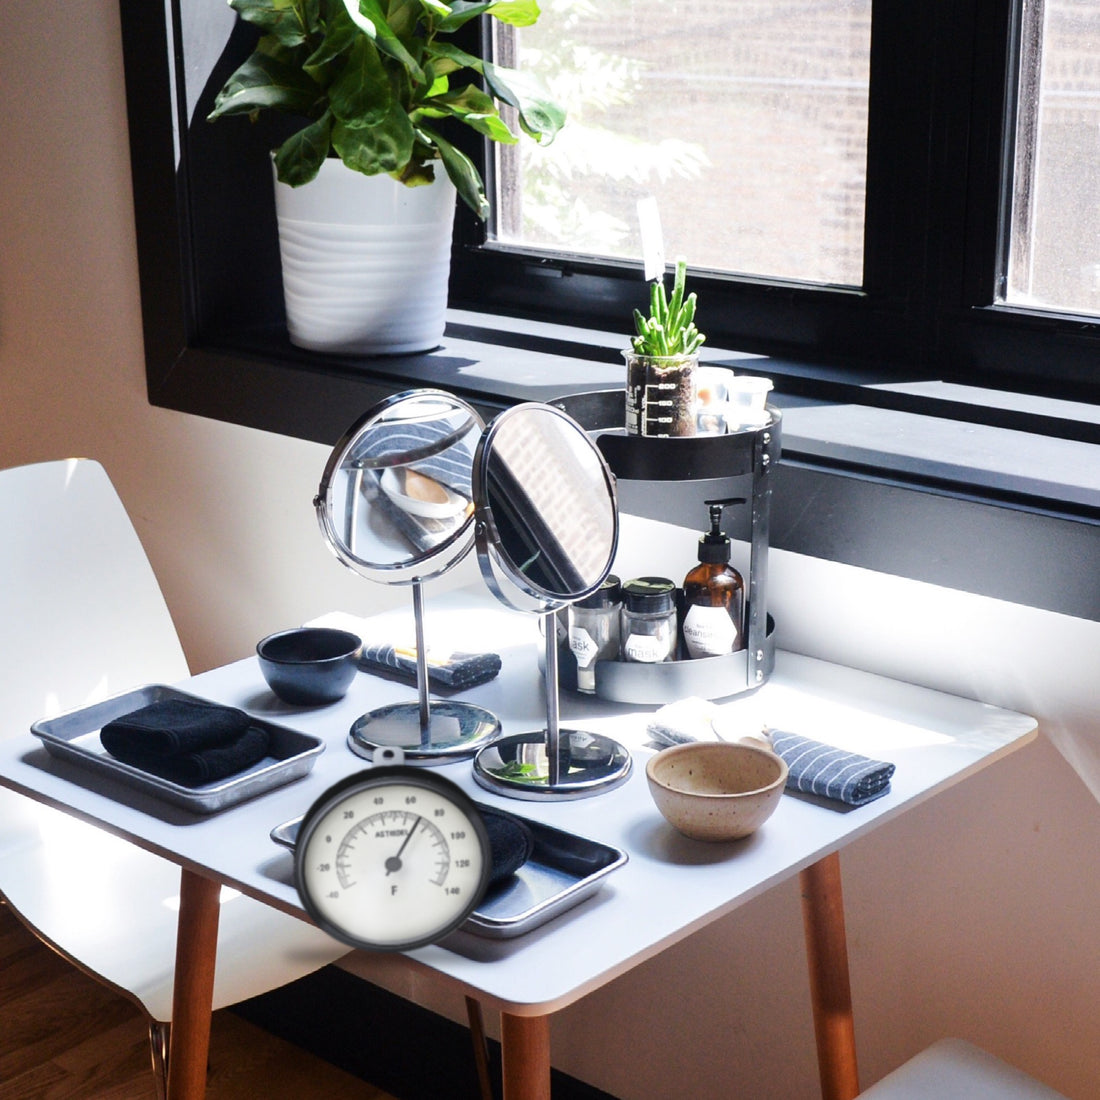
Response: 70 °F
